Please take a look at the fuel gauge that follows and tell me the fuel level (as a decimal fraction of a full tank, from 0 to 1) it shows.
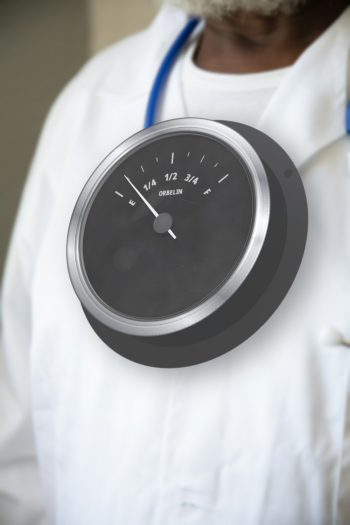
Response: 0.125
